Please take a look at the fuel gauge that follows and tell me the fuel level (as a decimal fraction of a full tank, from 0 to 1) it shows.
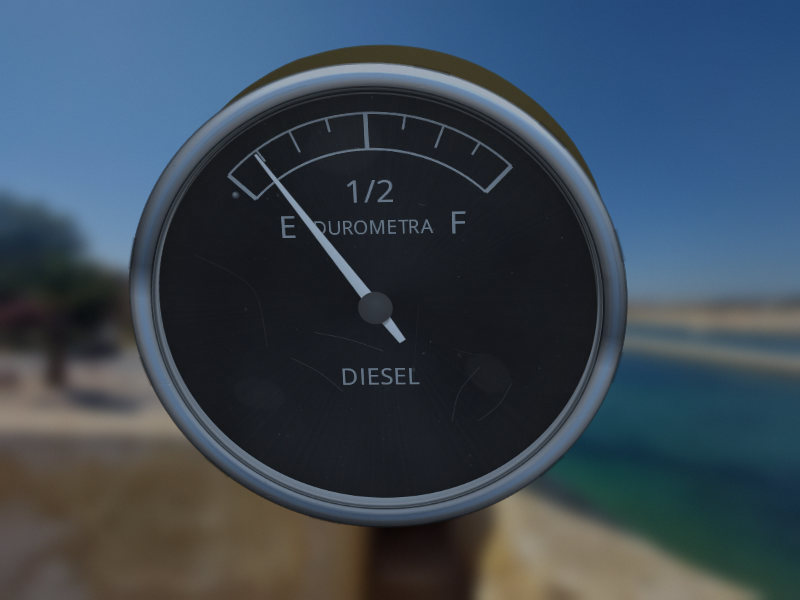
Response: 0.125
